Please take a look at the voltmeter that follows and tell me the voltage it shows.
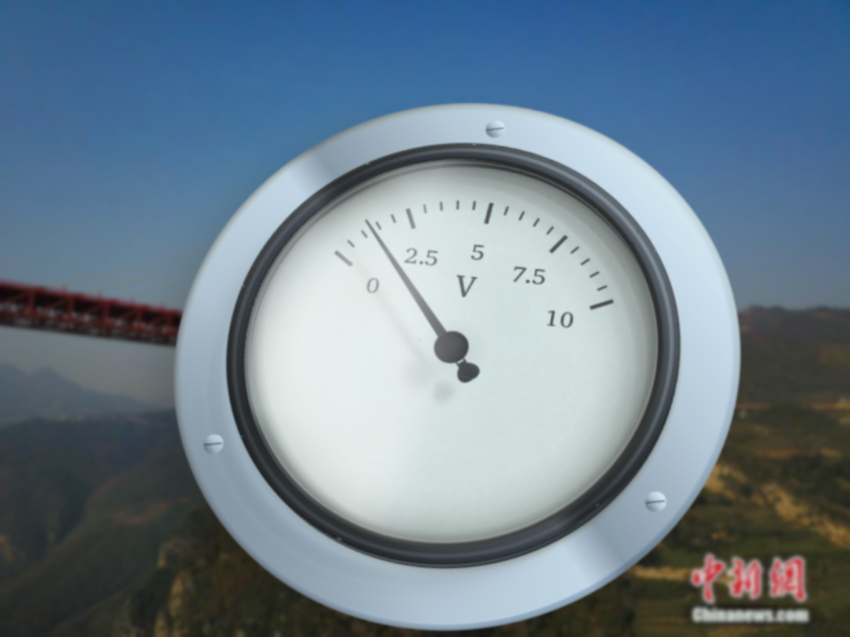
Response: 1.25 V
